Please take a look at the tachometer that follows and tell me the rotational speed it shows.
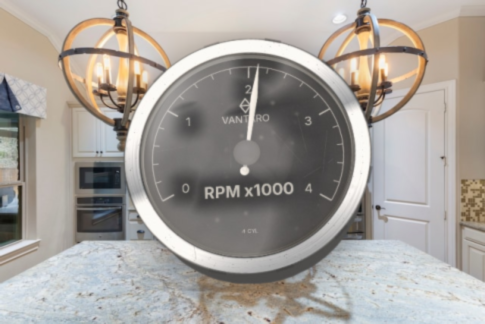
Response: 2100 rpm
